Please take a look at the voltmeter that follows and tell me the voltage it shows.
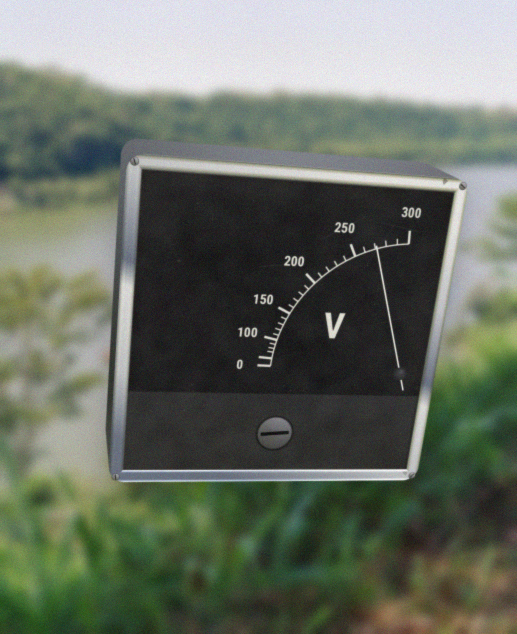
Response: 270 V
